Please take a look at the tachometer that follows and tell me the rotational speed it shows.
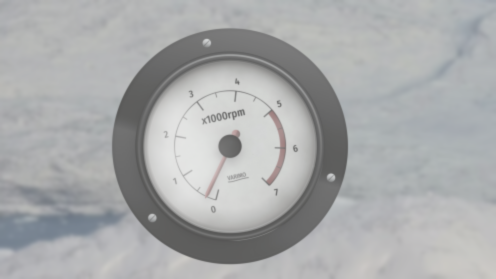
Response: 250 rpm
